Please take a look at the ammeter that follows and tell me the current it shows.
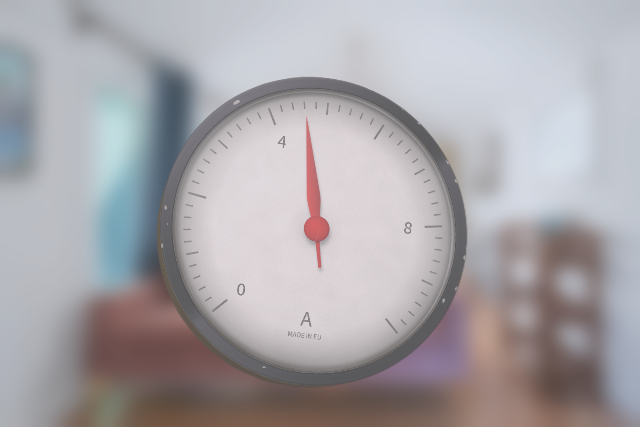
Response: 4.6 A
